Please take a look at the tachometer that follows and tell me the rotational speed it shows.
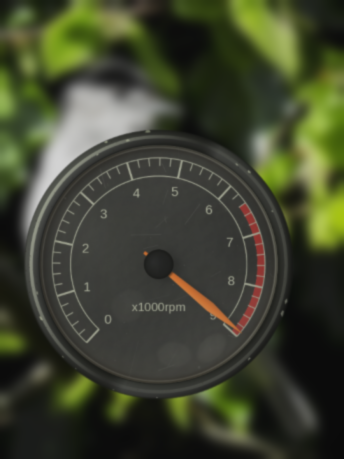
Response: 8900 rpm
